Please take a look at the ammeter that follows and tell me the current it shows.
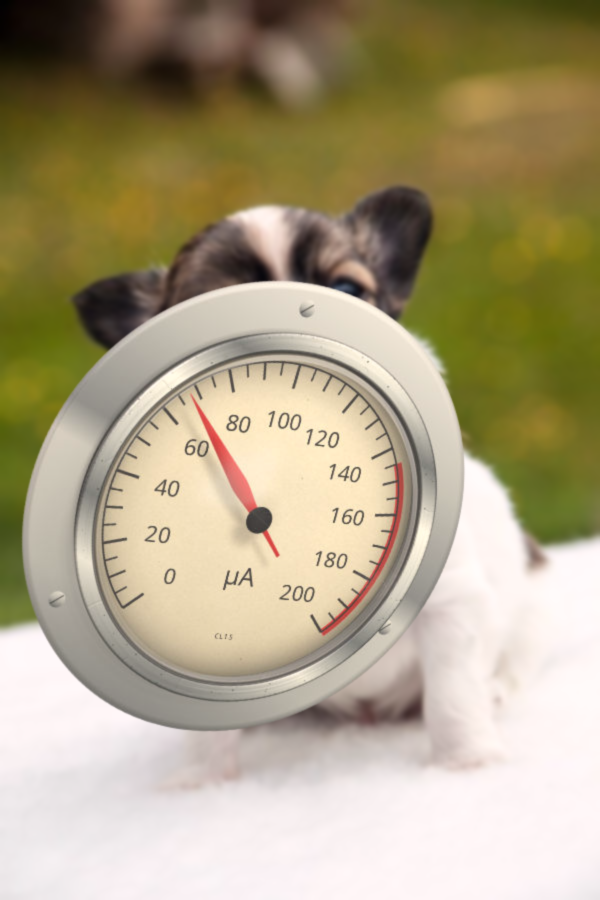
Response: 67.5 µA
